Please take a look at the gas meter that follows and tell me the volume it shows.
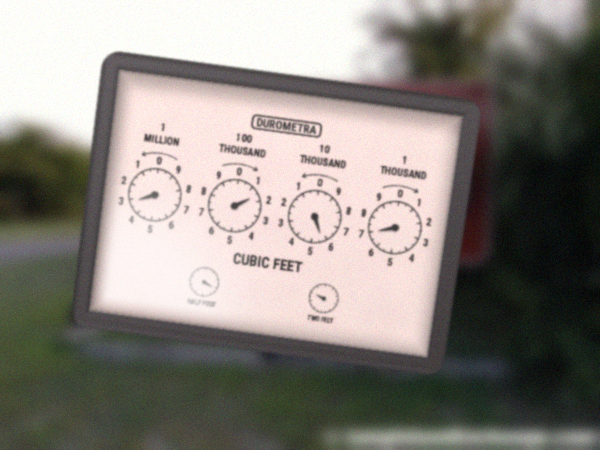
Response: 315700 ft³
